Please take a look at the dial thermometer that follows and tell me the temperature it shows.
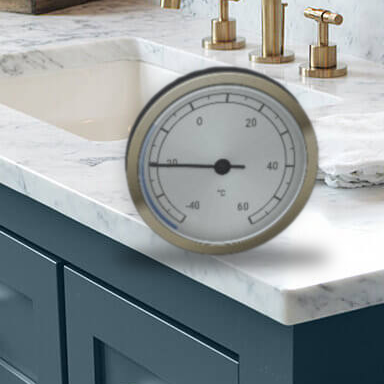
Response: -20 °C
